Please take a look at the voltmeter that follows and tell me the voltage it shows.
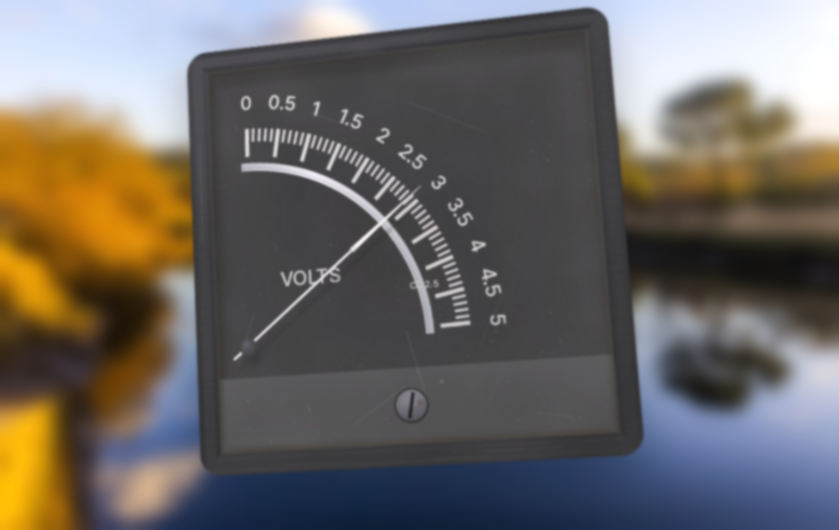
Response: 2.9 V
